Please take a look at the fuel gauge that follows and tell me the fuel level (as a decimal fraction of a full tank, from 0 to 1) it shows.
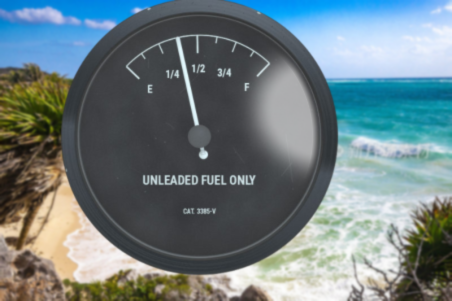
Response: 0.375
